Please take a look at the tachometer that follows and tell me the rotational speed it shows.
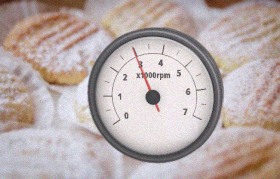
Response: 3000 rpm
